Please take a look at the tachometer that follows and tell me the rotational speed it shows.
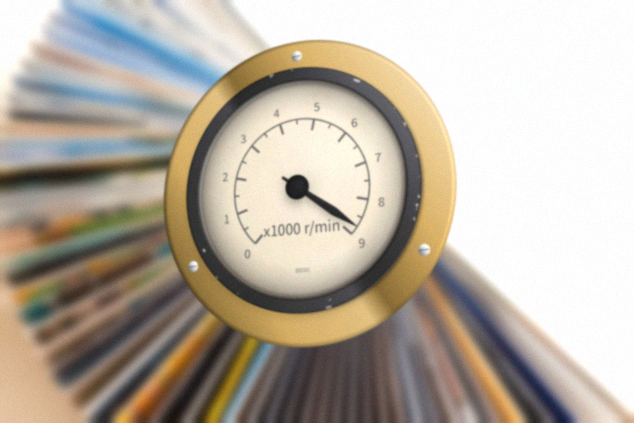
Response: 8750 rpm
